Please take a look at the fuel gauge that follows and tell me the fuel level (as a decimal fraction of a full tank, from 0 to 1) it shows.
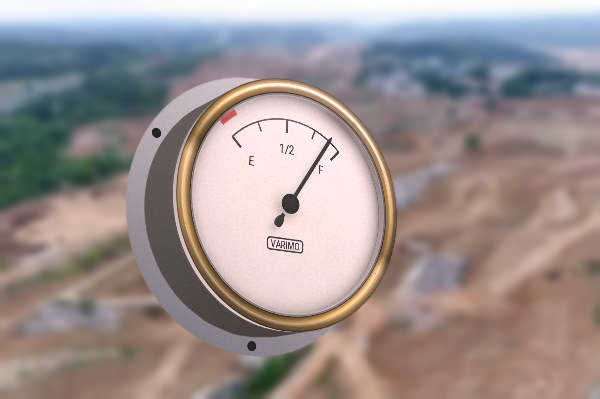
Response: 0.875
